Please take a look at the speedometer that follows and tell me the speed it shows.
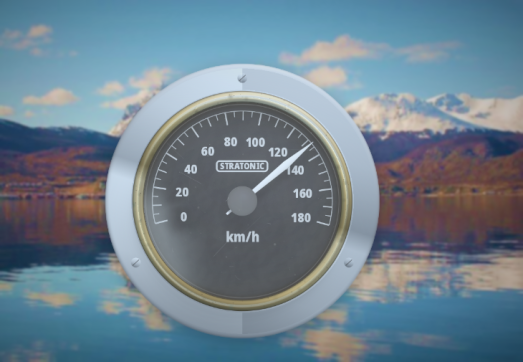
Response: 132.5 km/h
